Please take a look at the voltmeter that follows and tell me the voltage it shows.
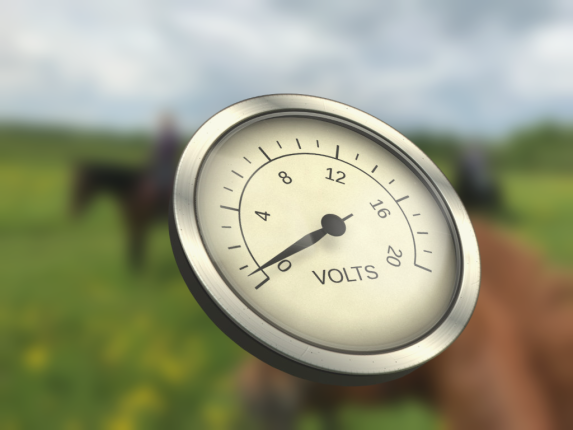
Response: 0.5 V
